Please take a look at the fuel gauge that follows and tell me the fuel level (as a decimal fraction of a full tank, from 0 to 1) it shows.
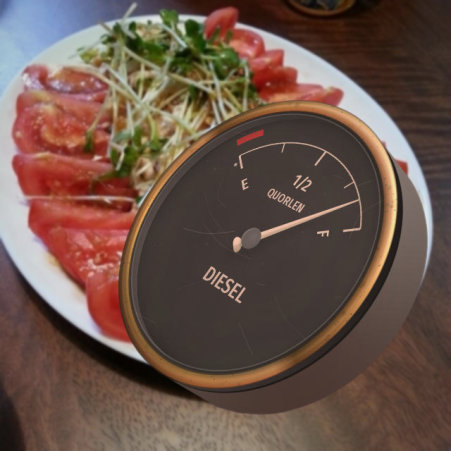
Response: 0.875
